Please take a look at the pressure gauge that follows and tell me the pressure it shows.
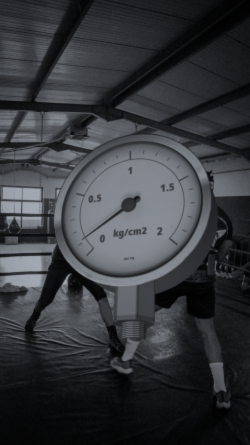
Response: 0.1 kg/cm²
